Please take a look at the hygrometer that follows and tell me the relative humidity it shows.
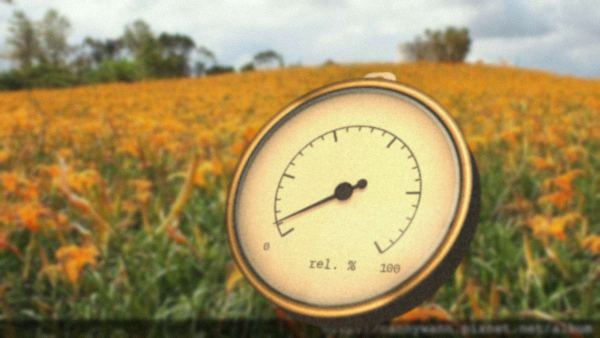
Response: 4 %
